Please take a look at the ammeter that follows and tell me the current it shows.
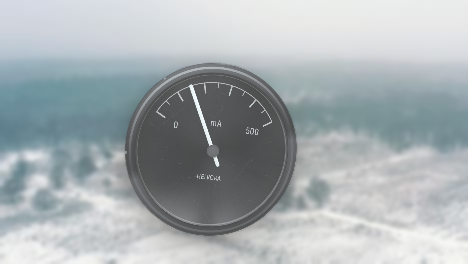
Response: 150 mA
